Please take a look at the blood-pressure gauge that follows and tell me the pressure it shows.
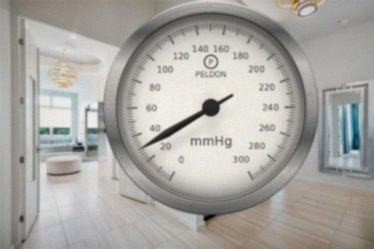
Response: 30 mmHg
